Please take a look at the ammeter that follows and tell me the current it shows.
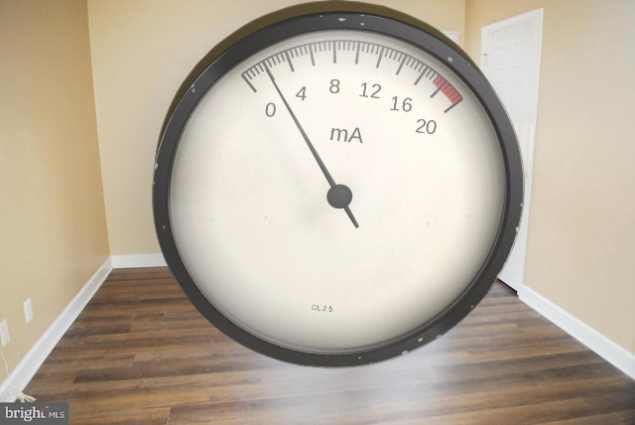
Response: 2 mA
